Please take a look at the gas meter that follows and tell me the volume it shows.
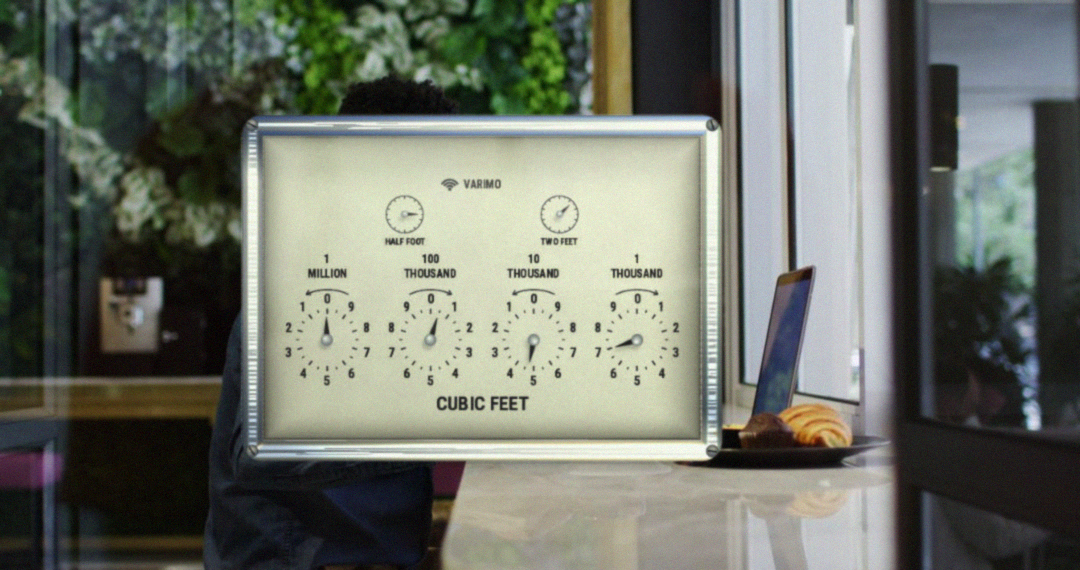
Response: 4700 ft³
